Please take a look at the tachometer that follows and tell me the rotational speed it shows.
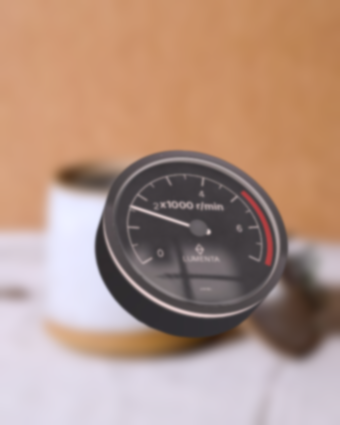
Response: 1500 rpm
